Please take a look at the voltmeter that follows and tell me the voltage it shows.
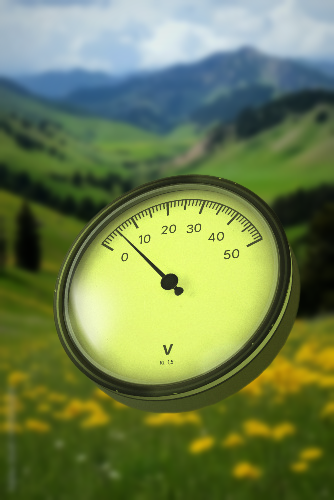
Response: 5 V
